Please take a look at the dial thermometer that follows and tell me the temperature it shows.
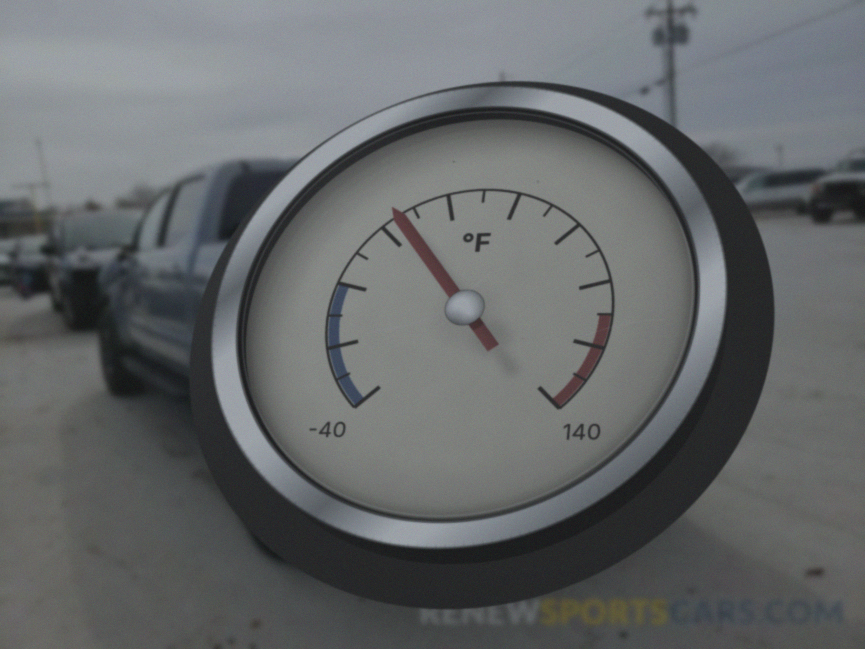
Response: 25 °F
